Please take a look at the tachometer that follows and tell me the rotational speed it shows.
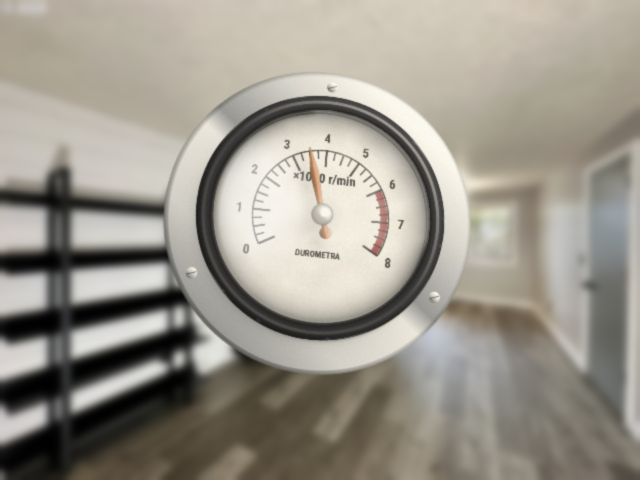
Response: 3500 rpm
